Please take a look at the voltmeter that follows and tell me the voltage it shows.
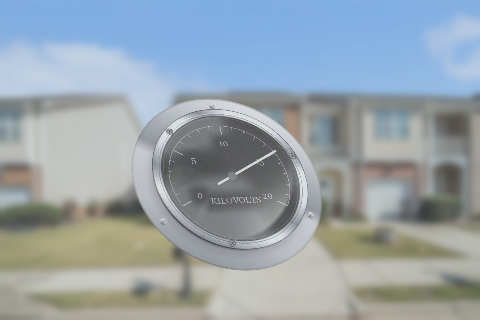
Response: 15 kV
